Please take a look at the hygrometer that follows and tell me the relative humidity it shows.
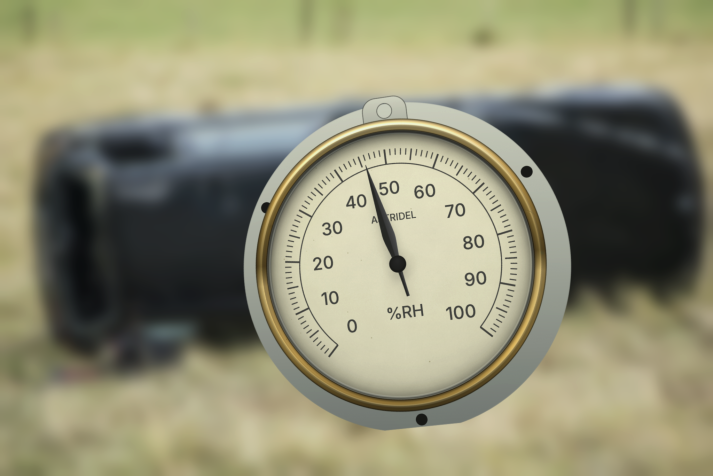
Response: 46 %
